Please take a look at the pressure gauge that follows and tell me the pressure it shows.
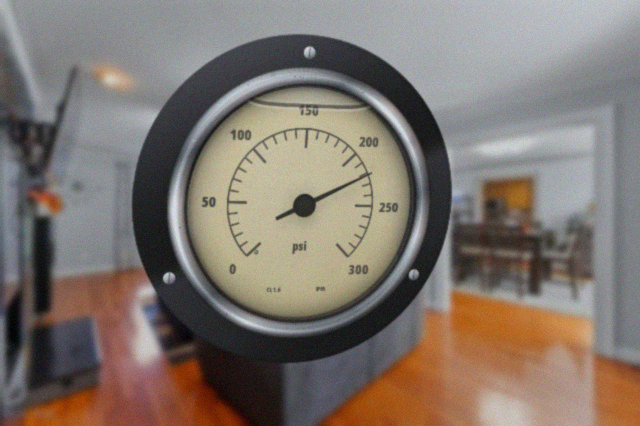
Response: 220 psi
